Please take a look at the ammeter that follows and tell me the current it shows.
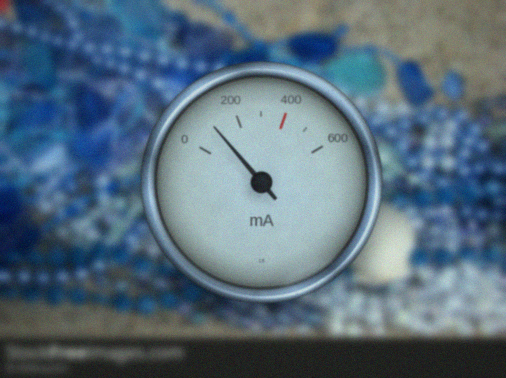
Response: 100 mA
